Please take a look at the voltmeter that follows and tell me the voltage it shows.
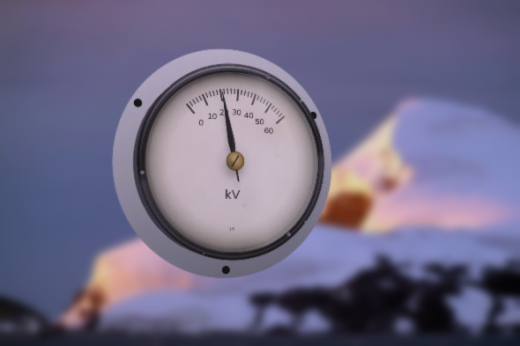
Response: 20 kV
